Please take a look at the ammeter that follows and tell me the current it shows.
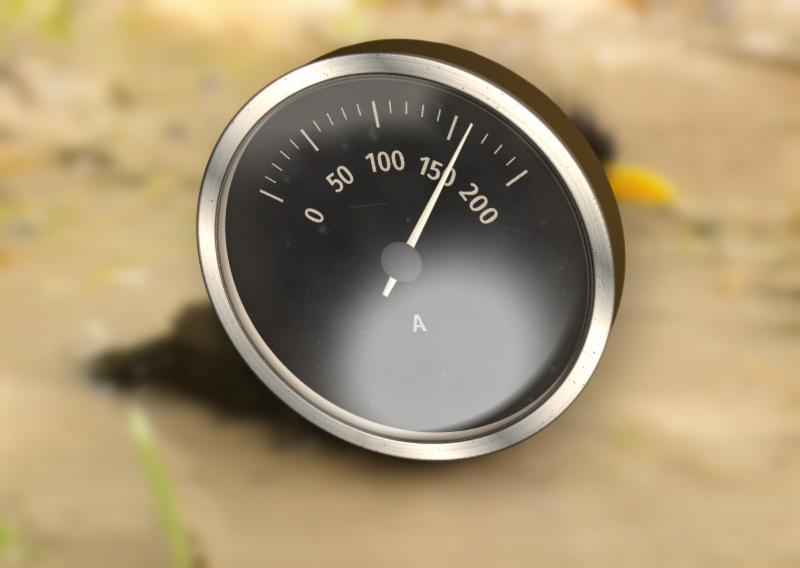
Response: 160 A
